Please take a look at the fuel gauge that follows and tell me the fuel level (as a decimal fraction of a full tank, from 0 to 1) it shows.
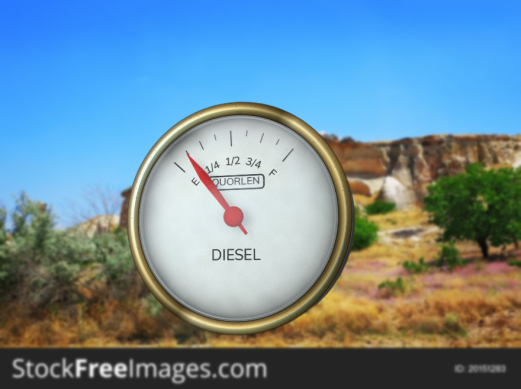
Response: 0.125
